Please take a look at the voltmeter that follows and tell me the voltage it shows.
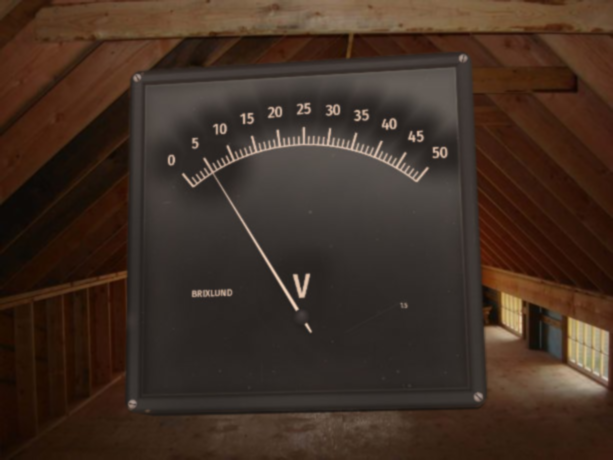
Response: 5 V
